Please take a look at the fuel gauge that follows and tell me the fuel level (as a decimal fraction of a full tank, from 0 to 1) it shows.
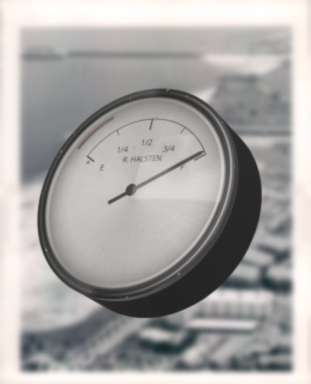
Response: 1
